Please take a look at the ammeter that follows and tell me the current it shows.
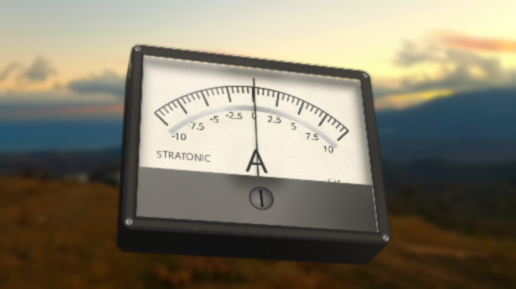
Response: 0 A
